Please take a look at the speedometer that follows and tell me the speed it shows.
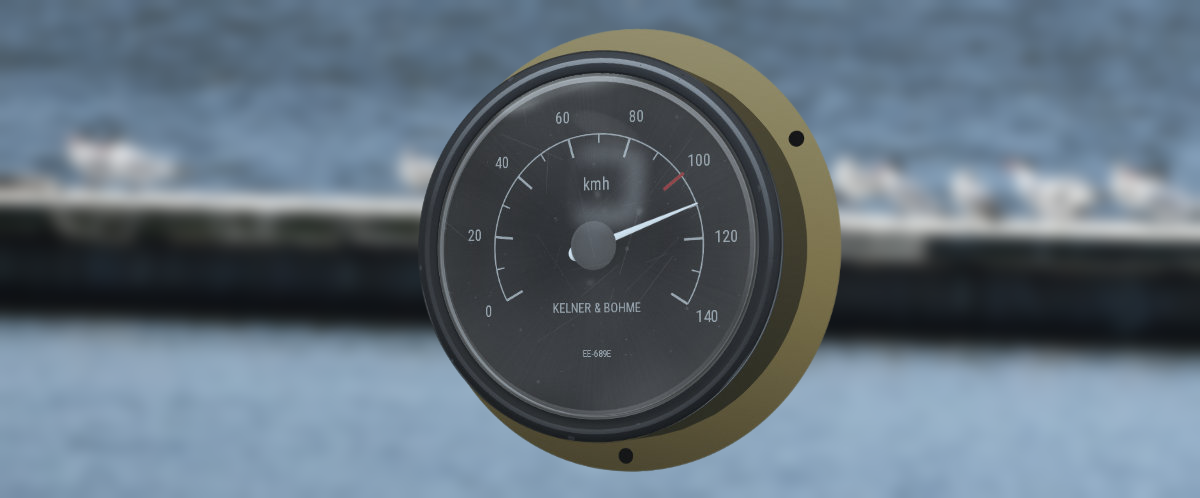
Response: 110 km/h
